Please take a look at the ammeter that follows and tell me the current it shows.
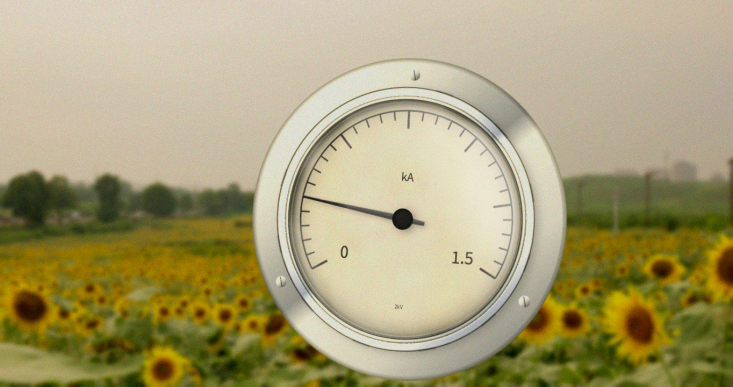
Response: 0.25 kA
